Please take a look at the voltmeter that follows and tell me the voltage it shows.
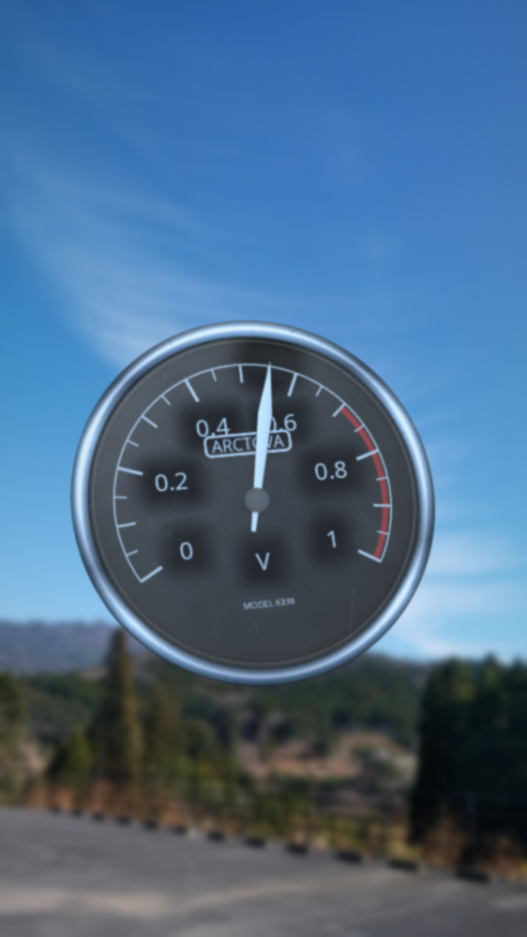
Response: 0.55 V
